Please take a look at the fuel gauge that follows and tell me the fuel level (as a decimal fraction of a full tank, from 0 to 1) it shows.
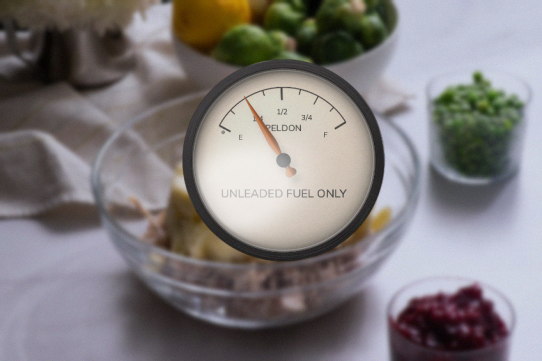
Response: 0.25
